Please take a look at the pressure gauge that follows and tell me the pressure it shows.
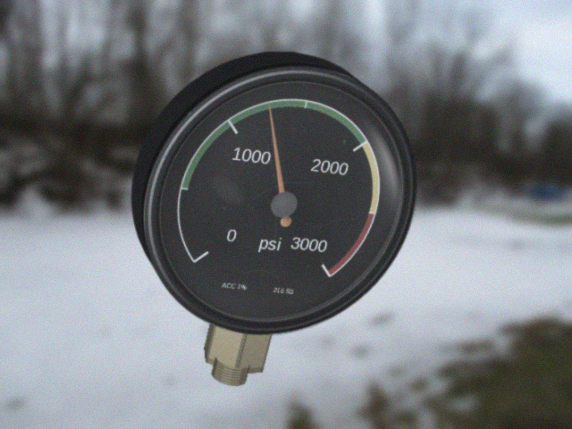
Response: 1250 psi
